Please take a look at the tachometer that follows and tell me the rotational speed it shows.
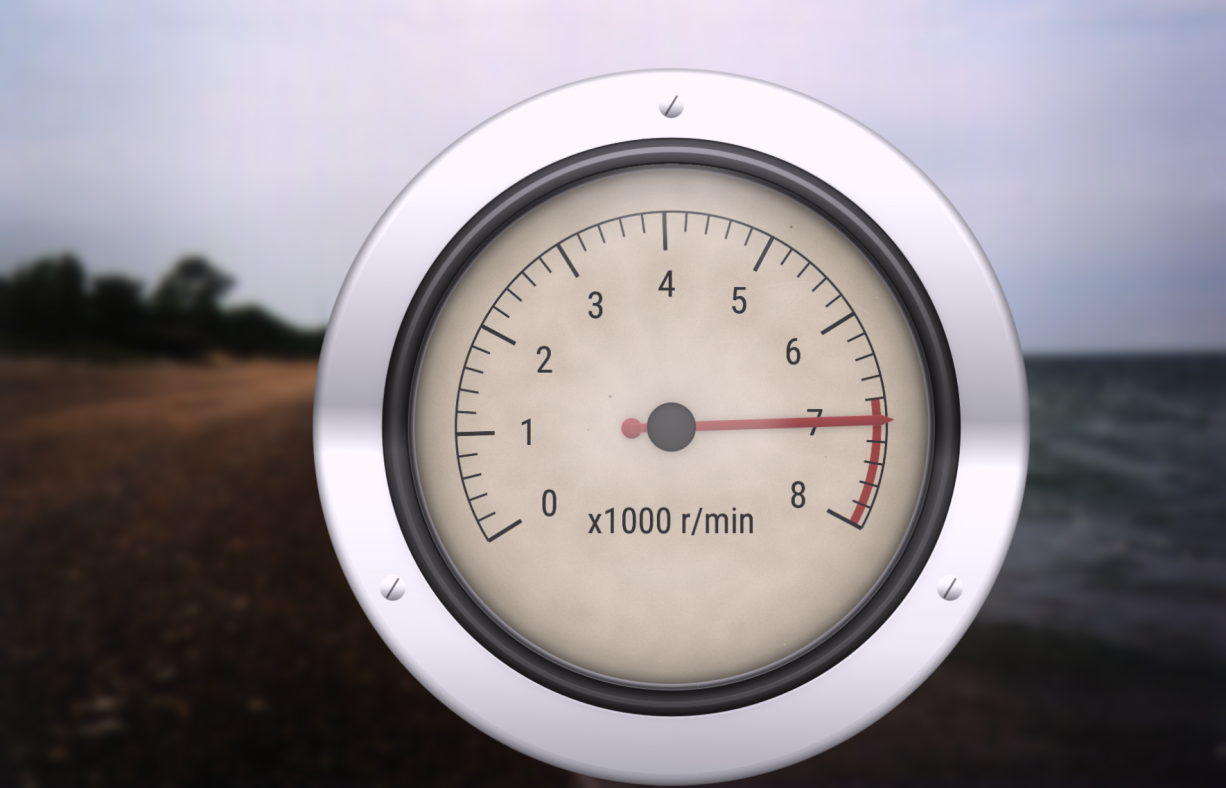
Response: 7000 rpm
